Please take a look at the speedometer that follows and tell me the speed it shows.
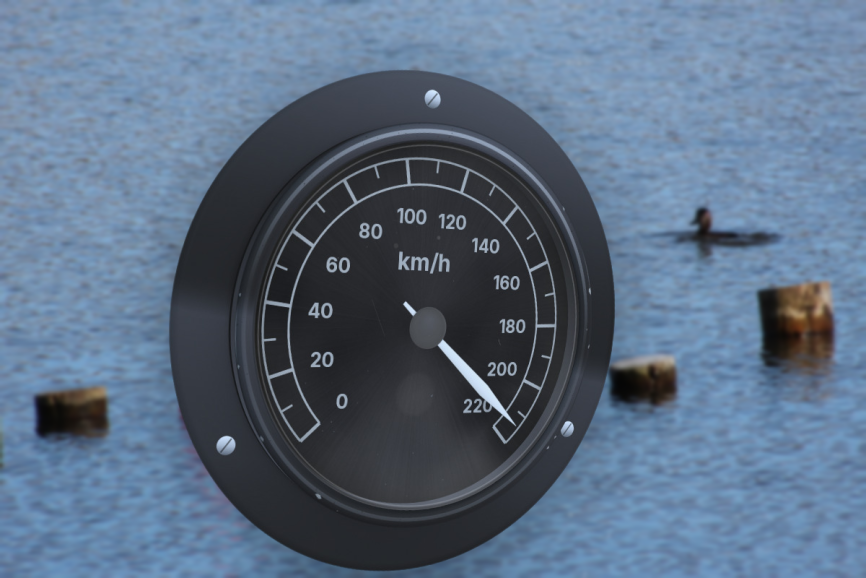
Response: 215 km/h
